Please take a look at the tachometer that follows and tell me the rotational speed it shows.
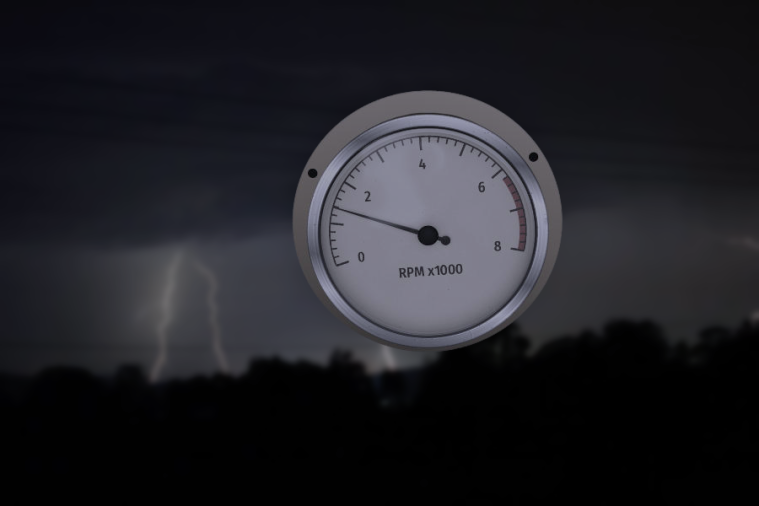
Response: 1400 rpm
